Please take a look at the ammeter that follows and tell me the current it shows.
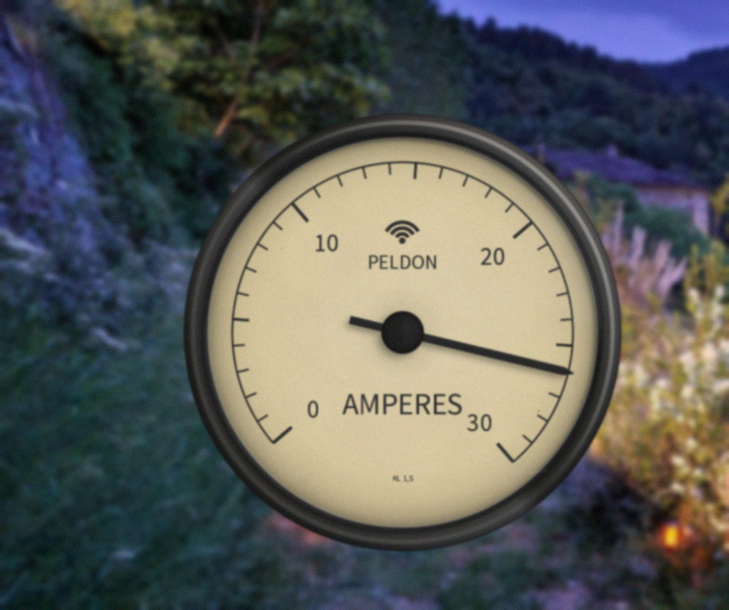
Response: 26 A
